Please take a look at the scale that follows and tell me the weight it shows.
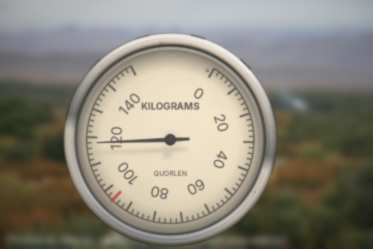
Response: 118 kg
